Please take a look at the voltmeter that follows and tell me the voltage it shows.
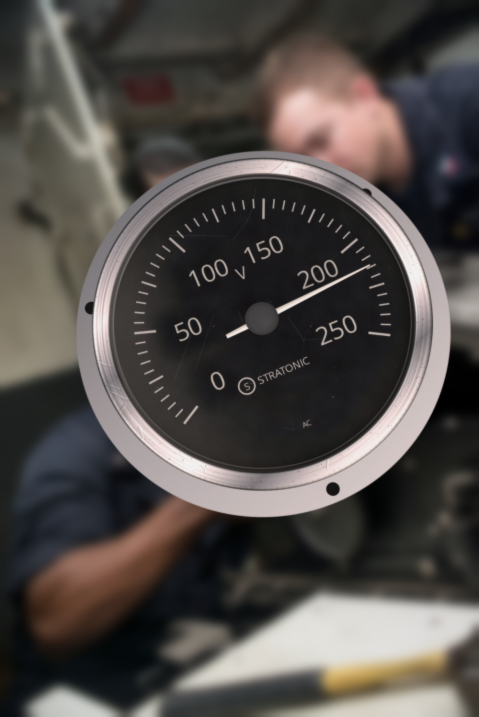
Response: 215 V
